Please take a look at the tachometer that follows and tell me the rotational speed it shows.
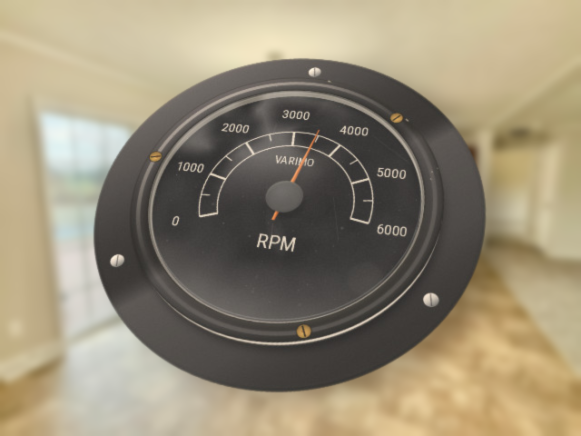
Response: 3500 rpm
